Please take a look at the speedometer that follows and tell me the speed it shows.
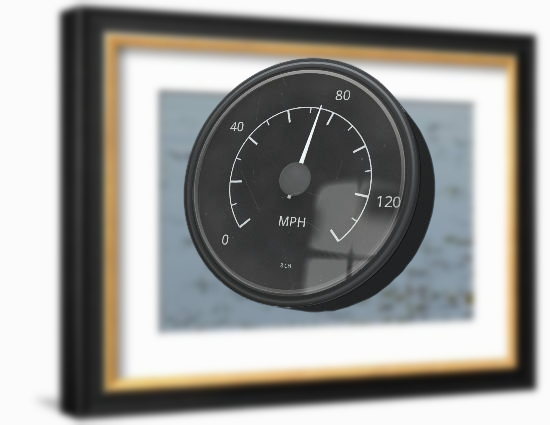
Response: 75 mph
